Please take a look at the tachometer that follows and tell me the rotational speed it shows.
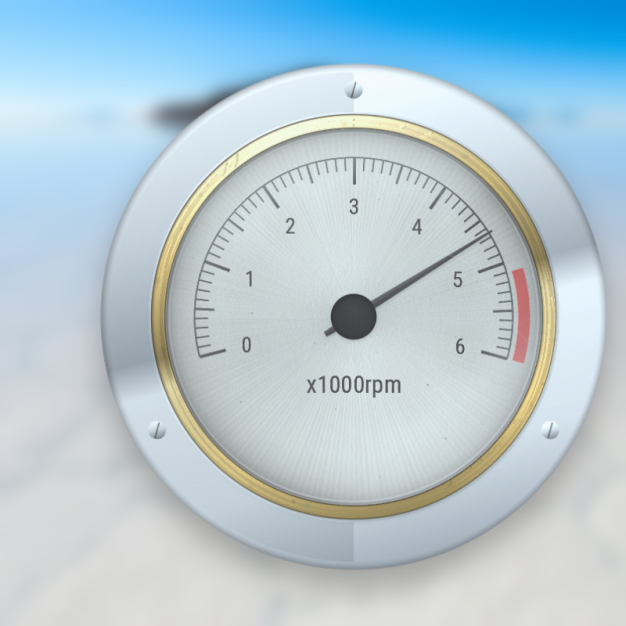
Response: 4650 rpm
